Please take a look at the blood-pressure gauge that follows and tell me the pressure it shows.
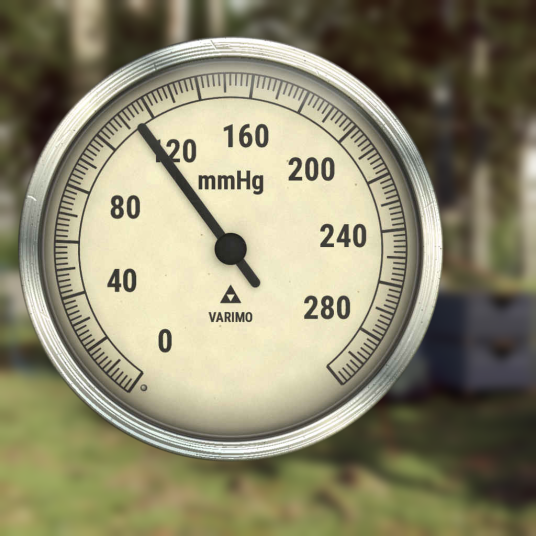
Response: 114 mmHg
